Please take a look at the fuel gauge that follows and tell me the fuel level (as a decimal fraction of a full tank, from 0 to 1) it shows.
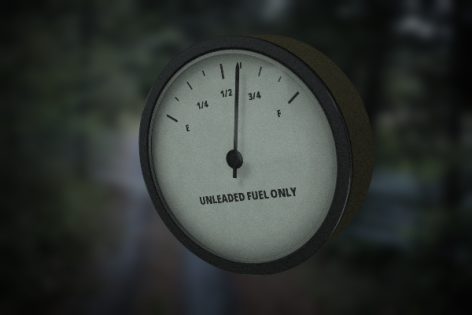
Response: 0.625
